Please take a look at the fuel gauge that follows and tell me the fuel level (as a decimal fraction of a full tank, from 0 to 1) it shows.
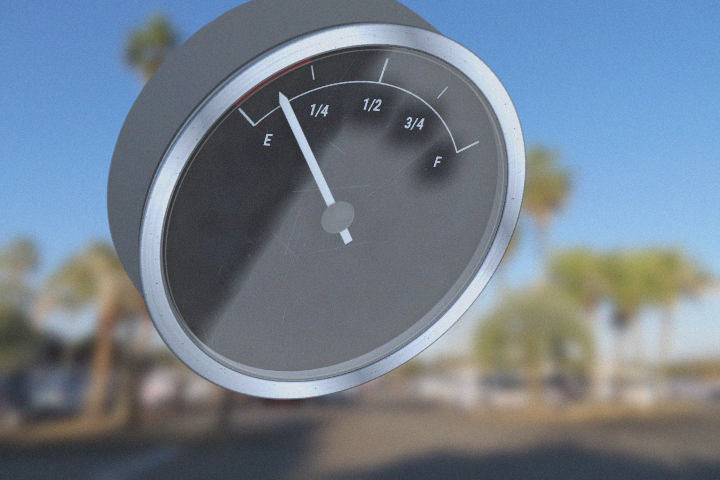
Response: 0.125
